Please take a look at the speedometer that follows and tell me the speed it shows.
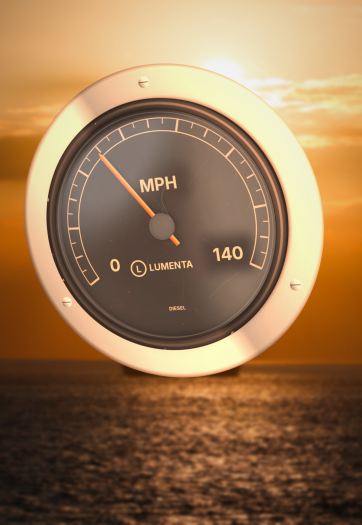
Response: 50 mph
